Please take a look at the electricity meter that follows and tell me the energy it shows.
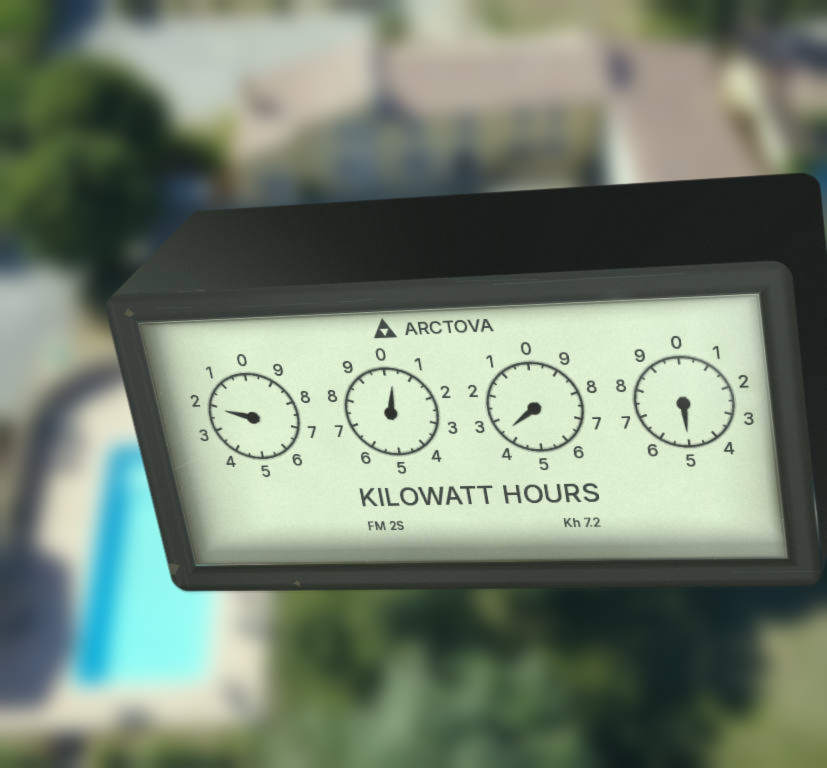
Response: 2035 kWh
